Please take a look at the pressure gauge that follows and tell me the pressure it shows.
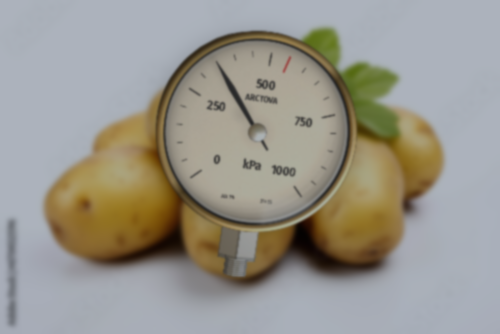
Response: 350 kPa
